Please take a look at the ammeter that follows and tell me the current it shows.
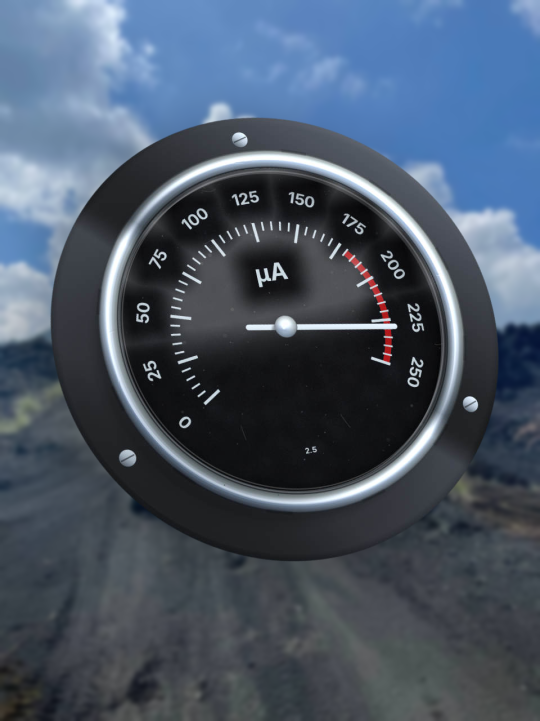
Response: 230 µA
